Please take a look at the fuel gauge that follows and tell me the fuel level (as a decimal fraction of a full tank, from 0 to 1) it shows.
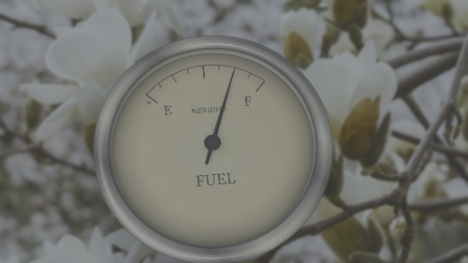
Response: 0.75
